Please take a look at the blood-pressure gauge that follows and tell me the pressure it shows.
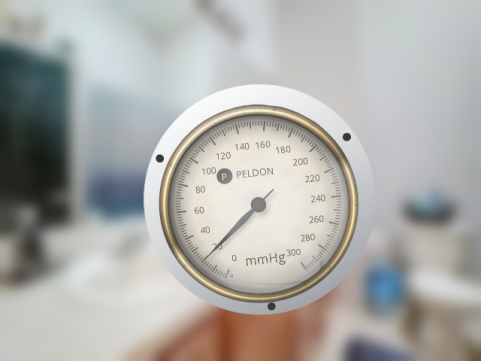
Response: 20 mmHg
